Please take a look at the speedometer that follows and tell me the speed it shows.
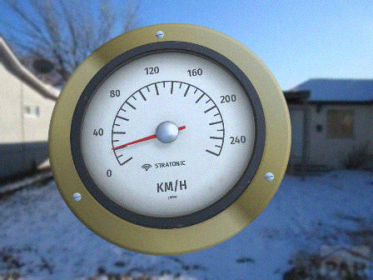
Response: 20 km/h
